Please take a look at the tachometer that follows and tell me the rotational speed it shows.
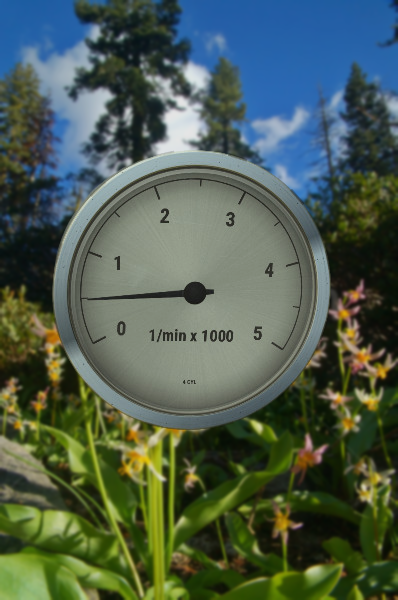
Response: 500 rpm
